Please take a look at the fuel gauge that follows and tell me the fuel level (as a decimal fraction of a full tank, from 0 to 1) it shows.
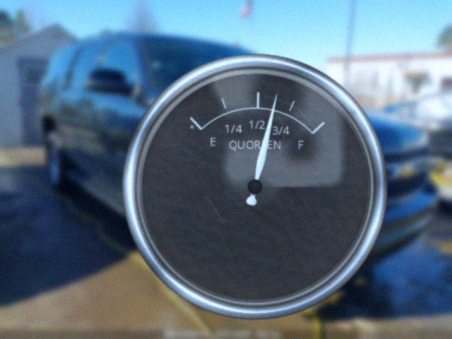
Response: 0.625
